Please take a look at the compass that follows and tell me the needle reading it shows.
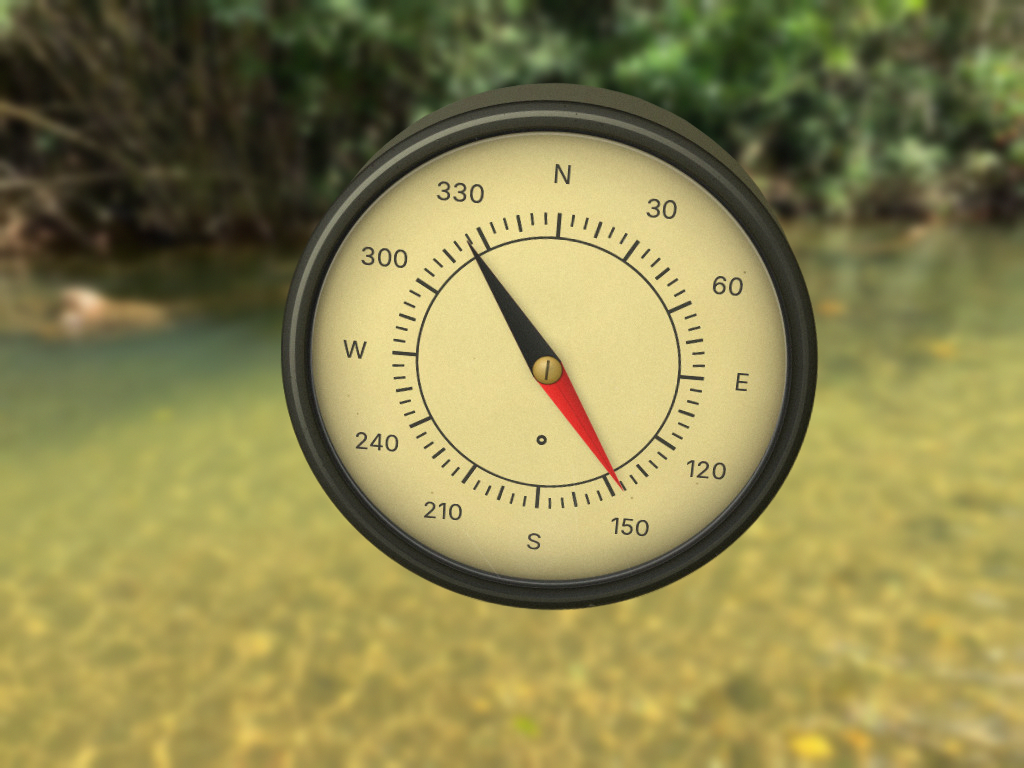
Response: 145 °
